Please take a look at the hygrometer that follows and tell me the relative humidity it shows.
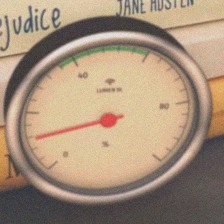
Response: 12 %
